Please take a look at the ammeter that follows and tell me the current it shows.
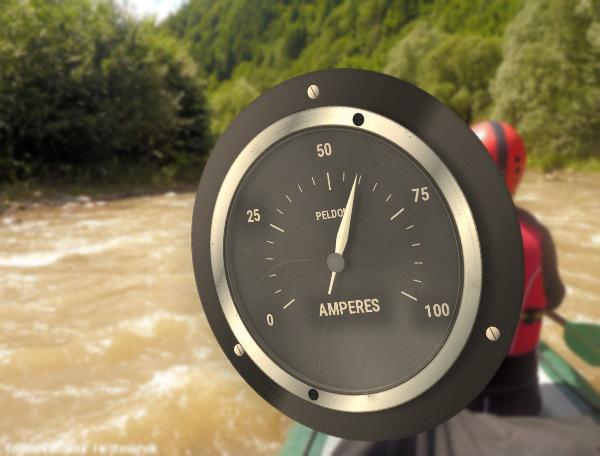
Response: 60 A
